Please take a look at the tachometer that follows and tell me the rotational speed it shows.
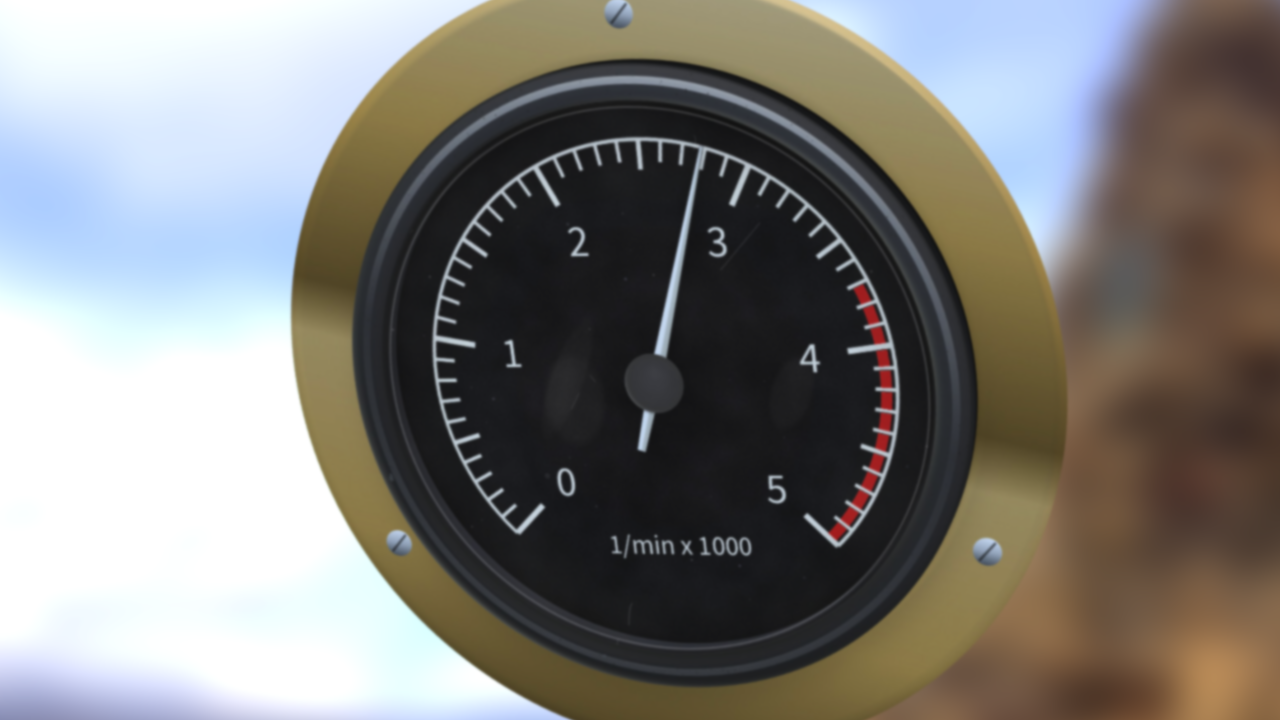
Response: 2800 rpm
